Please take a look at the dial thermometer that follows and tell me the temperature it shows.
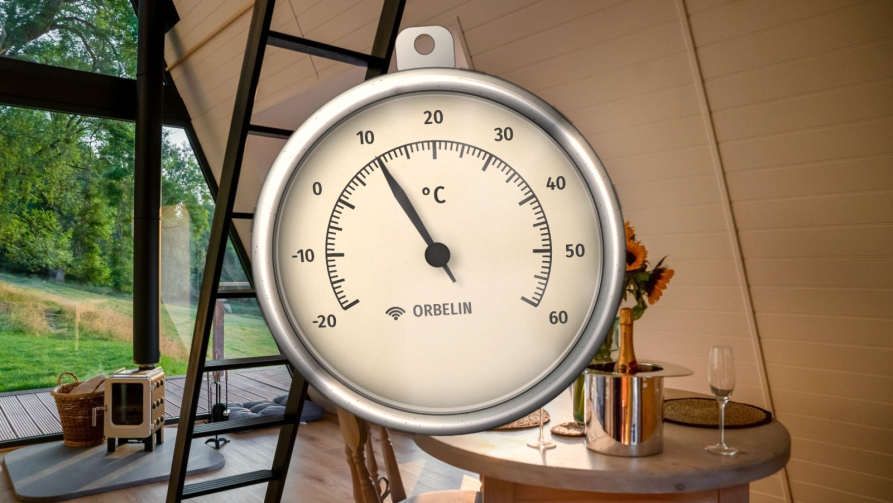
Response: 10 °C
